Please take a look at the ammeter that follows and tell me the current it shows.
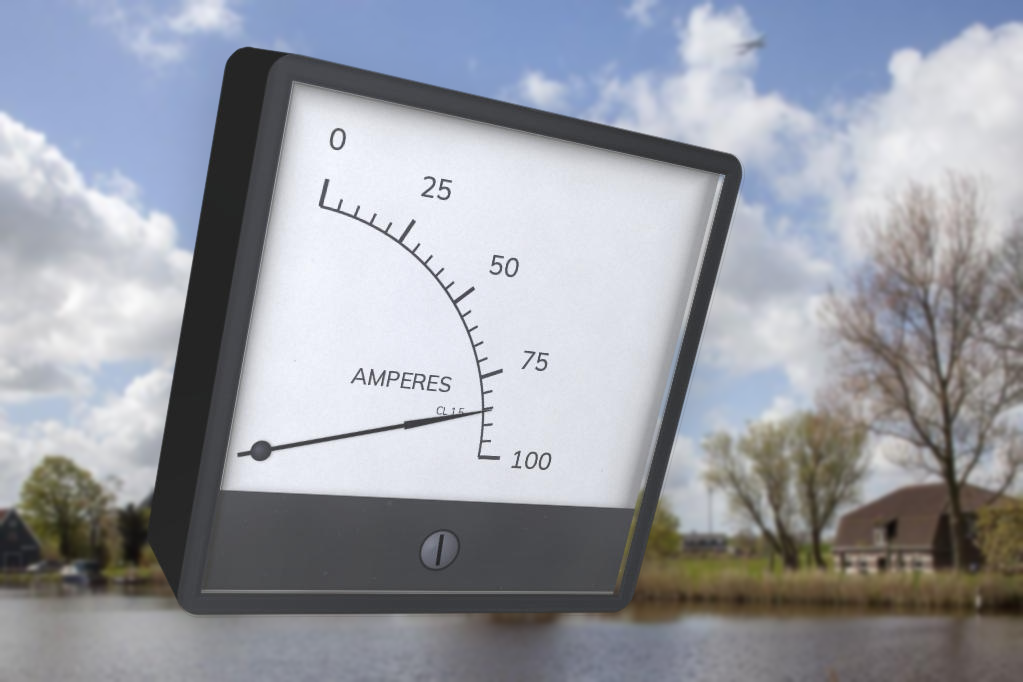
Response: 85 A
